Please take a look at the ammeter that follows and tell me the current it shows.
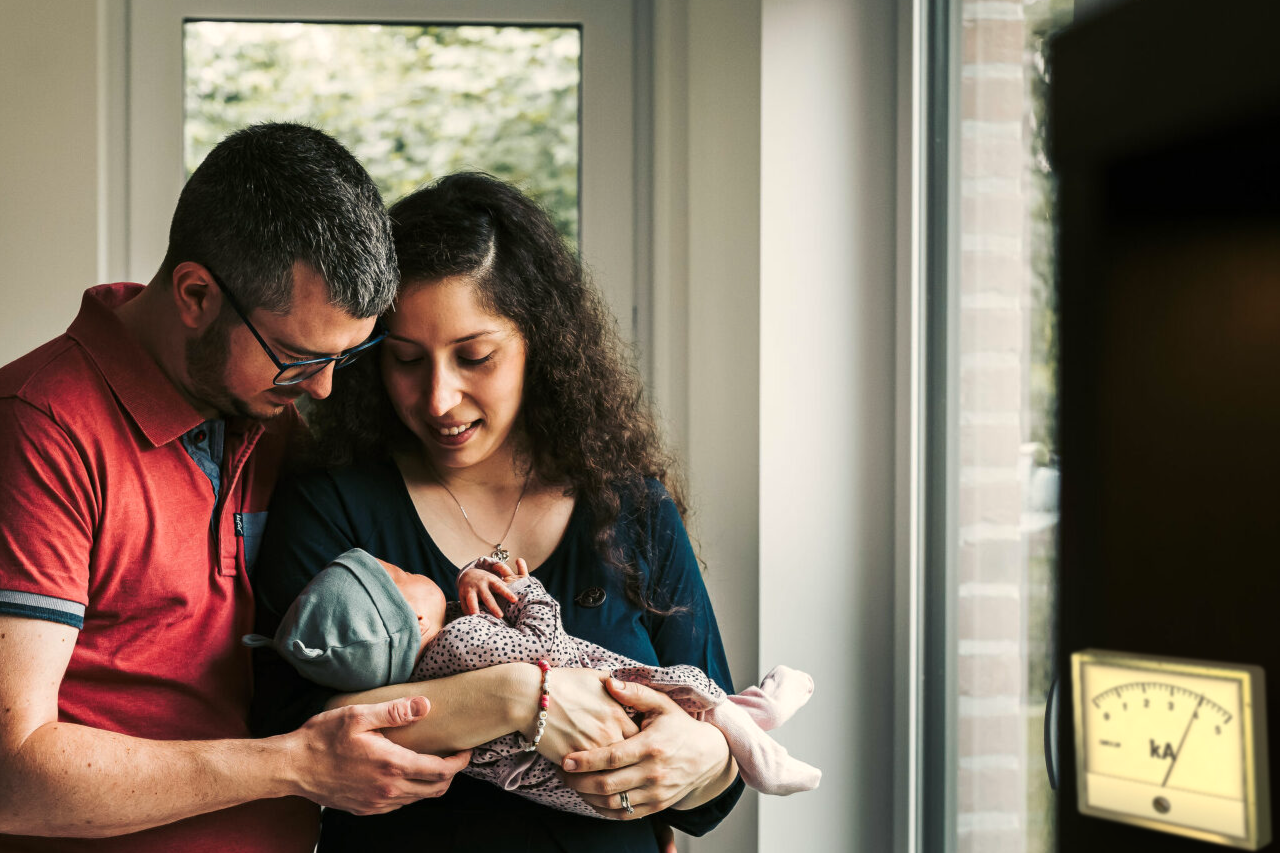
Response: 4 kA
